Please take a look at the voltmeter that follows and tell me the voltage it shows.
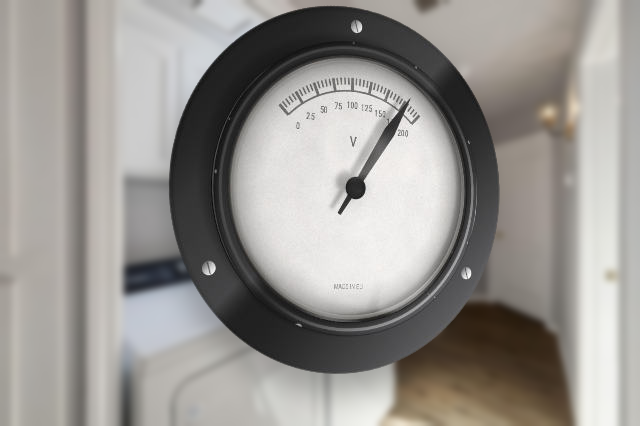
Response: 175 V
